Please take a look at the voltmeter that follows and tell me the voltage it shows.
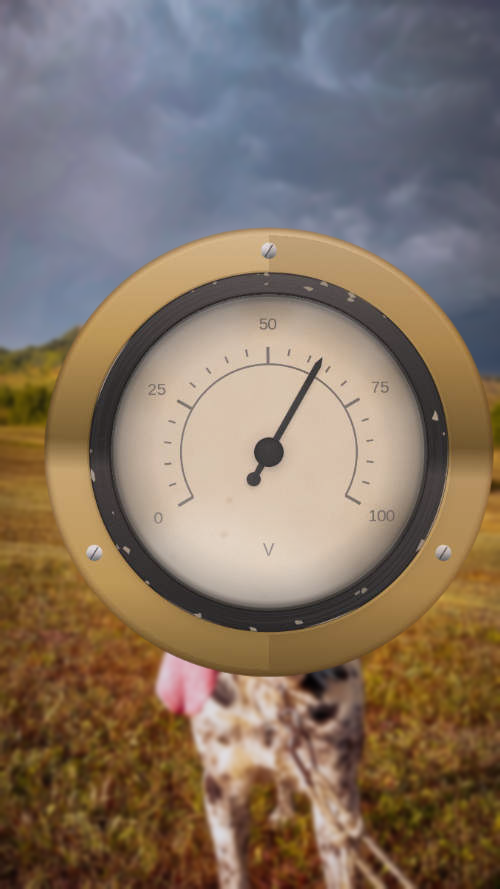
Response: 62.5 V
